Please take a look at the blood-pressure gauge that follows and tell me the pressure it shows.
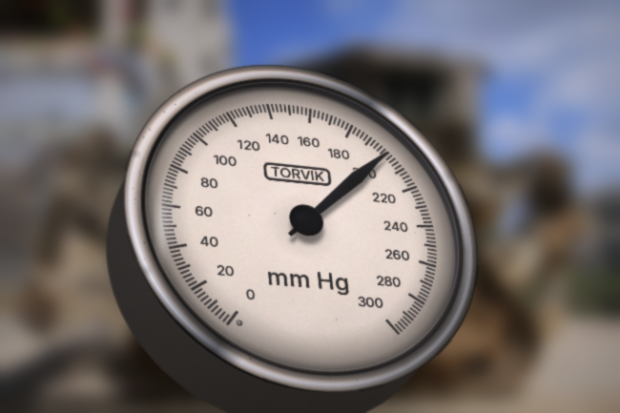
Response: 200 mmHg
